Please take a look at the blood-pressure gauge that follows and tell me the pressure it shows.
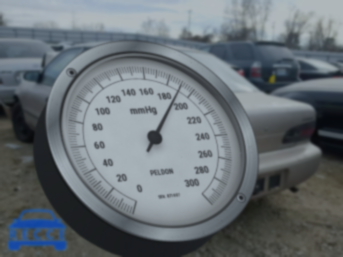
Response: 190 mmHg
